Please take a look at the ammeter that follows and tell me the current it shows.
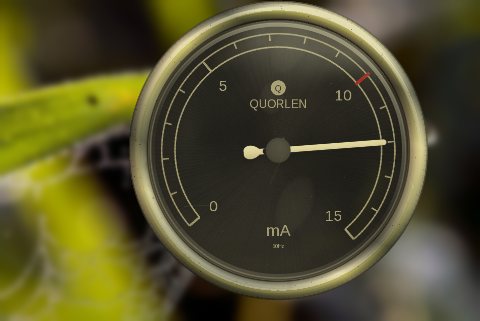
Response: 12 mA
